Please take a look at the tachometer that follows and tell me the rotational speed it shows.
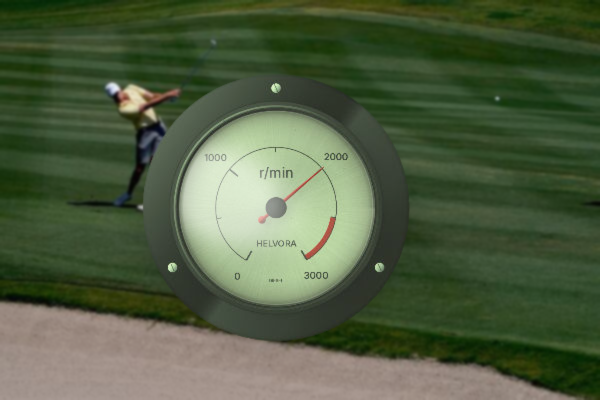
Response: 2000 rpm
